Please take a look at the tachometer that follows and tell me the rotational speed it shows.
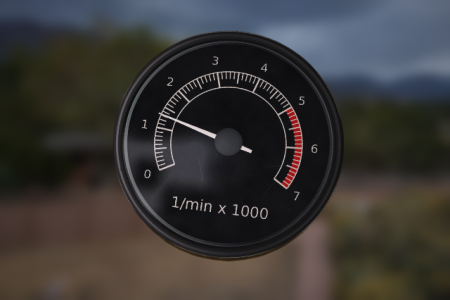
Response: 1300 rpm
